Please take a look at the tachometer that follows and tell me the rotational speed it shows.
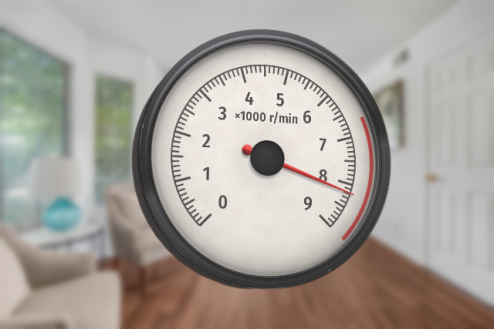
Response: 8200 rpm
